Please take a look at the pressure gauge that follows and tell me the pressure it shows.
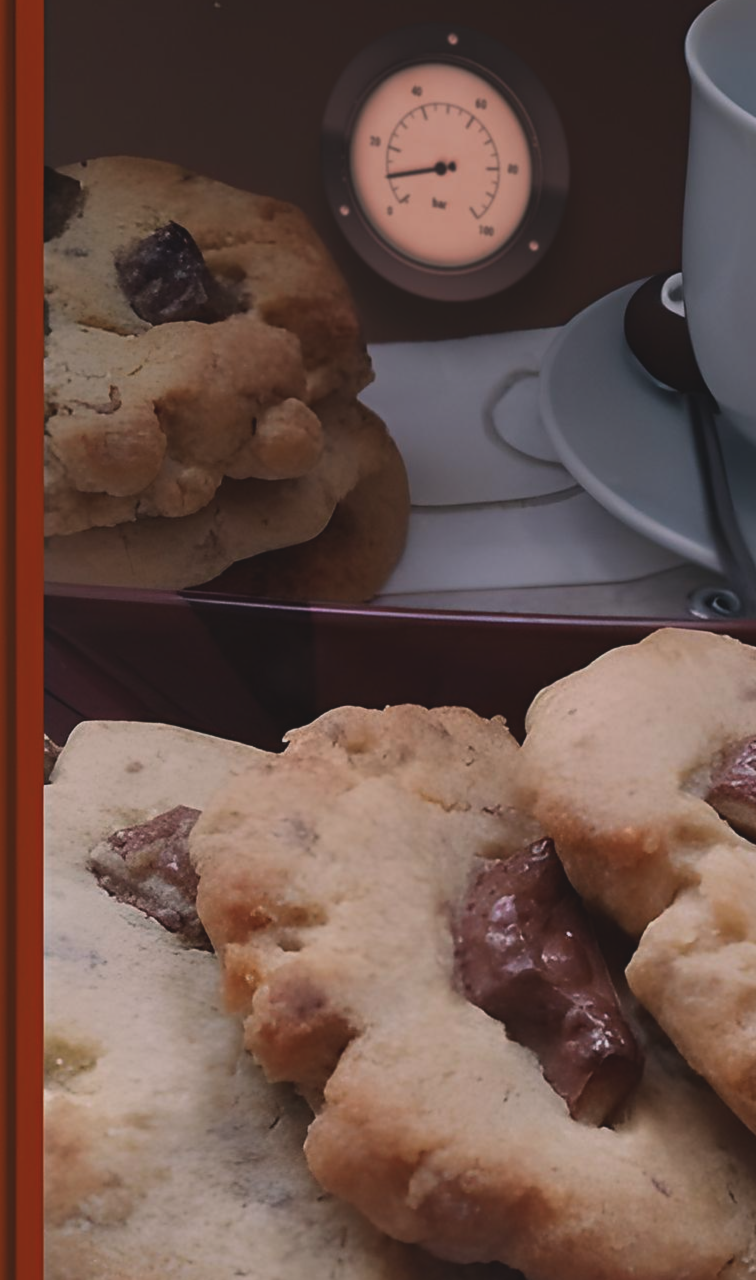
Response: 10 bar
